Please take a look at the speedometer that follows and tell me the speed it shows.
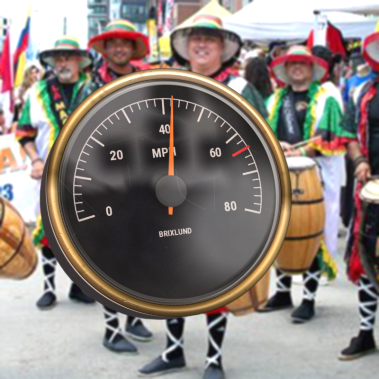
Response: 42 mph
